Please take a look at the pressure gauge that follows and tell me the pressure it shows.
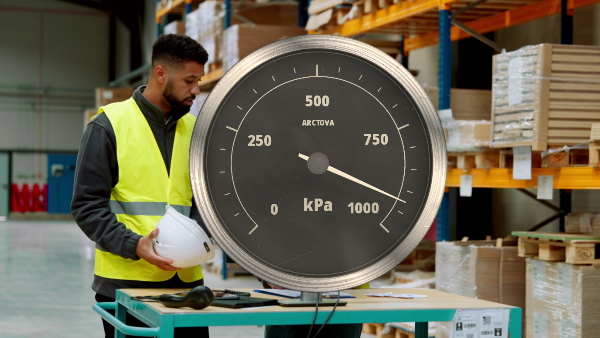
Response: 925 kPa
